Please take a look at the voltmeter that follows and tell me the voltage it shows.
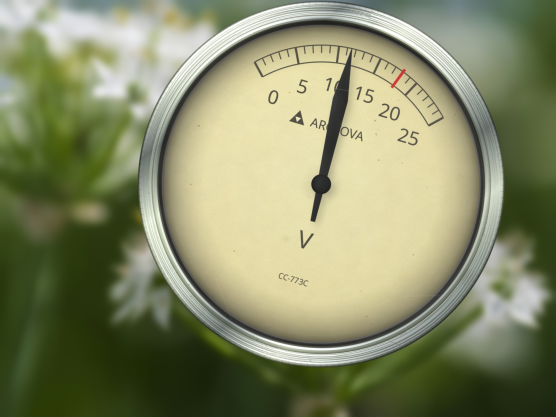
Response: 11.5 V
